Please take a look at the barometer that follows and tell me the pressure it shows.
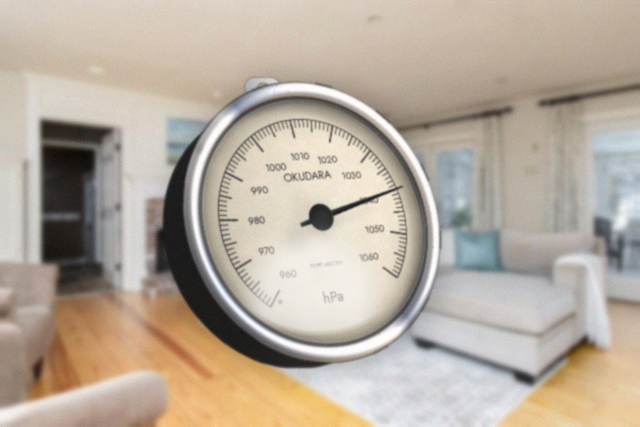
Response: 1040 hPa
